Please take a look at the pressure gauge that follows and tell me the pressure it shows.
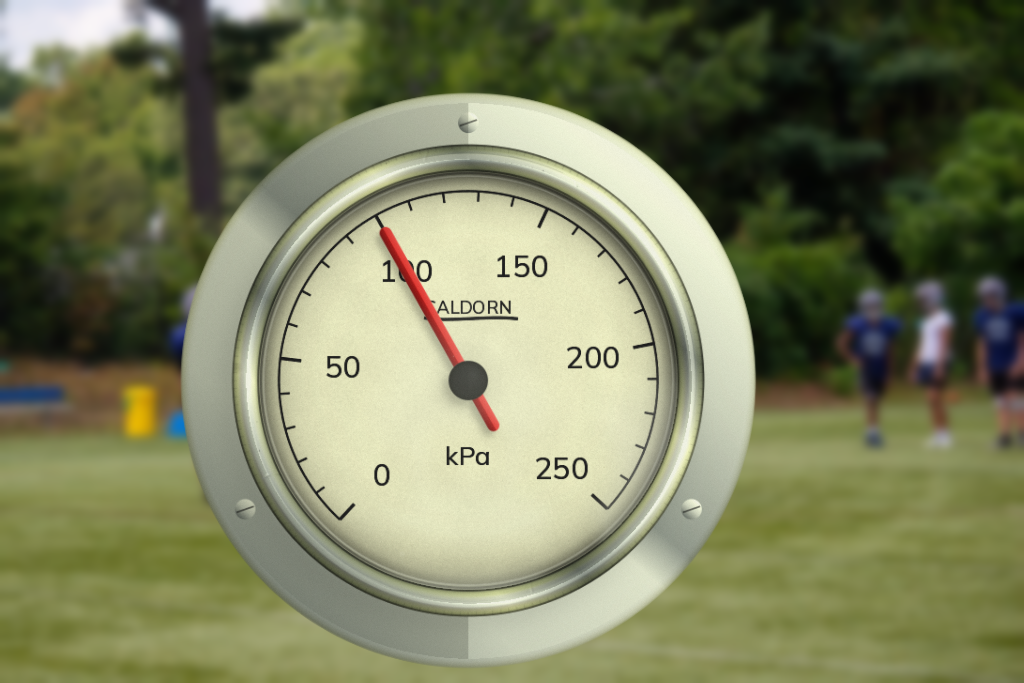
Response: 100 kPa
